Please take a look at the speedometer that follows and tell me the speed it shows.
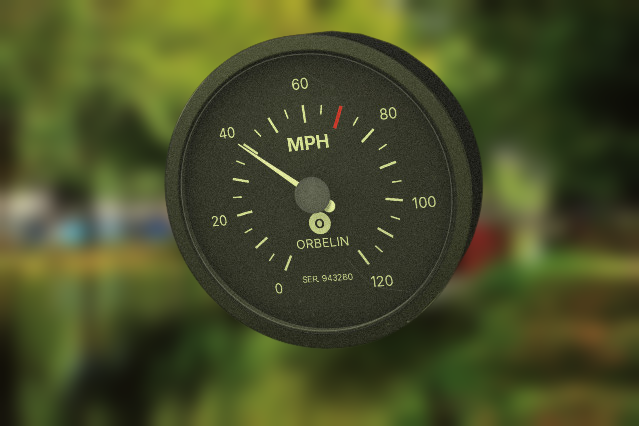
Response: 40 mph
